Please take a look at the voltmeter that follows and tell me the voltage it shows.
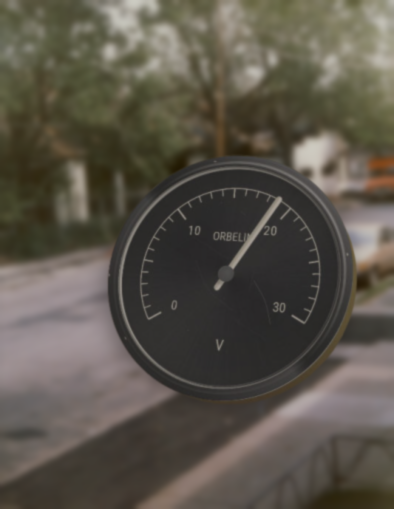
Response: 19 V
